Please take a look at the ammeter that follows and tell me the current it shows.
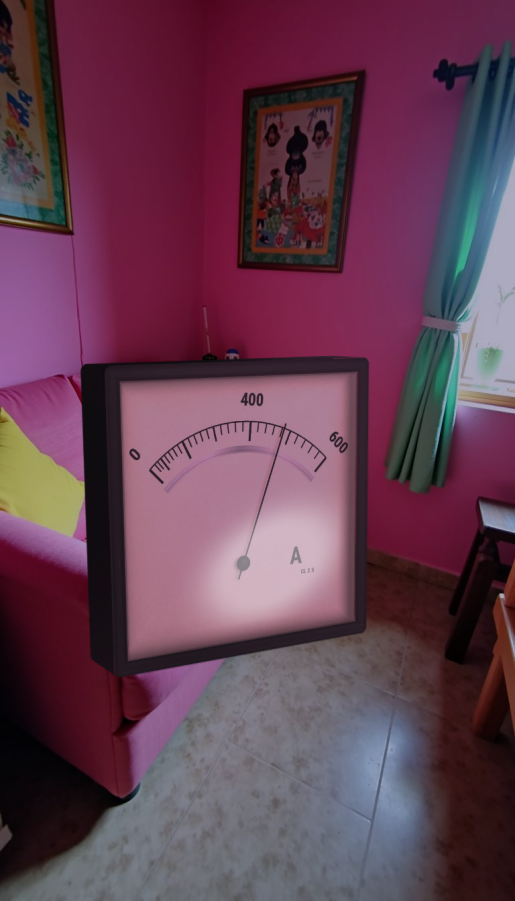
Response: 480 A
